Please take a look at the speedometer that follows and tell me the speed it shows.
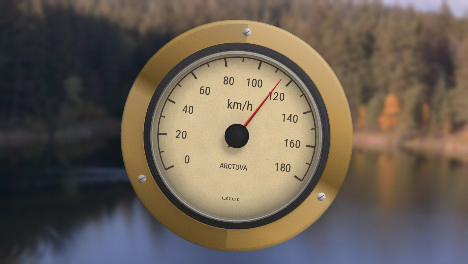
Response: 115 km/h
